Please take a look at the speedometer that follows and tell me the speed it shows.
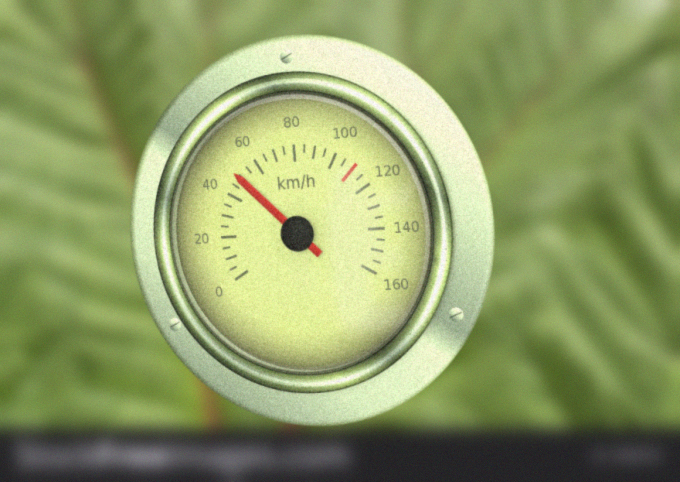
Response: 50 km/h
